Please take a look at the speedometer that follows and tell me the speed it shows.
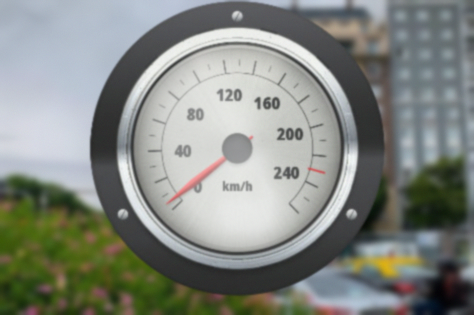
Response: 5 km/h
